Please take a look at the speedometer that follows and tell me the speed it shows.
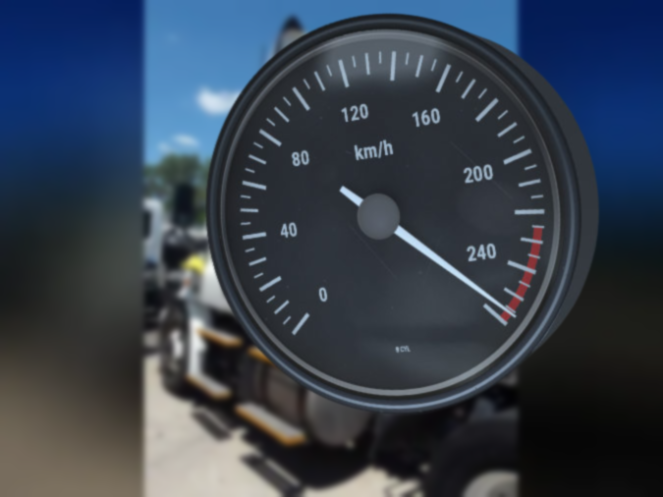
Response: 255 km/h
